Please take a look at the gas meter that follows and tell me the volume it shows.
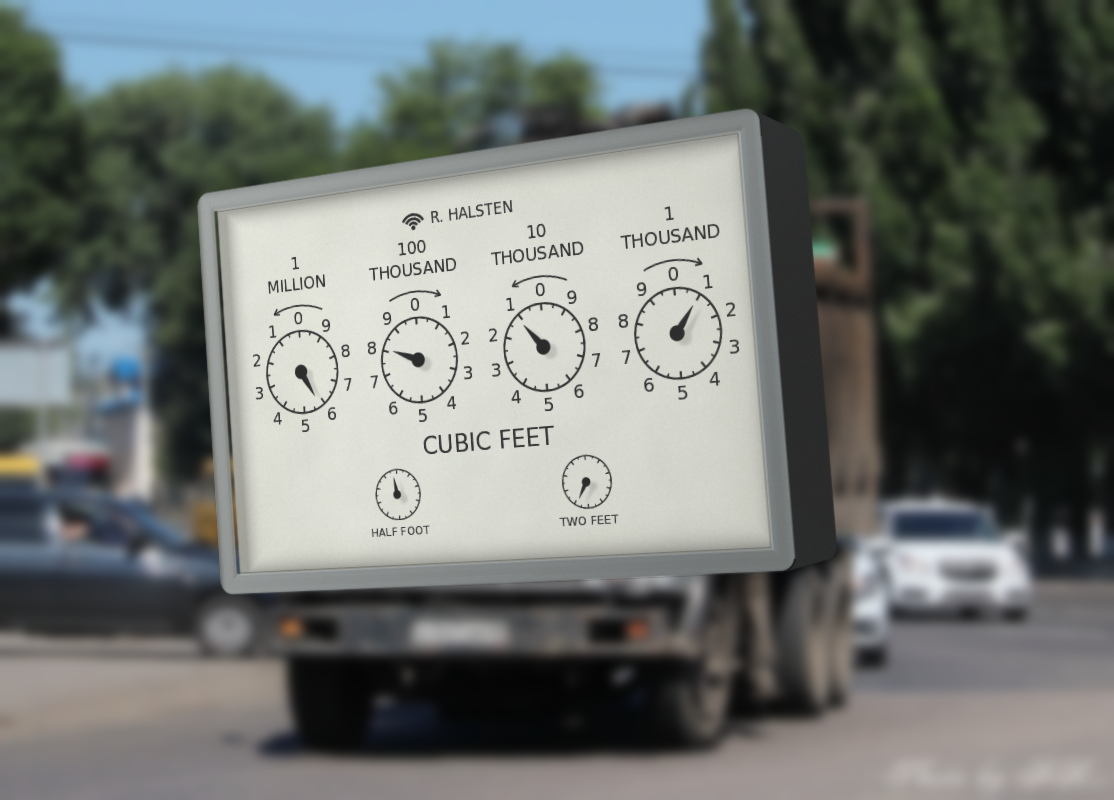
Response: 581100 ft³
